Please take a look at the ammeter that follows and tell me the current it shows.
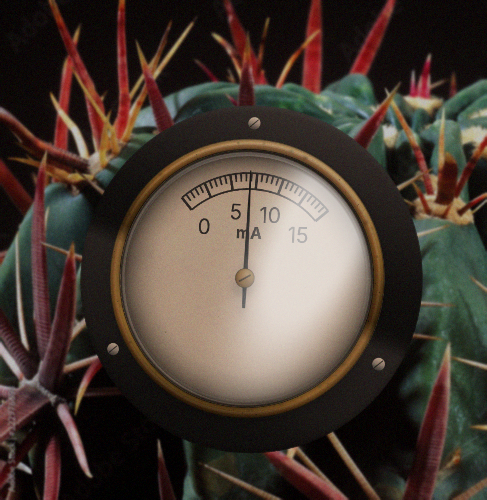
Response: 7 mA
